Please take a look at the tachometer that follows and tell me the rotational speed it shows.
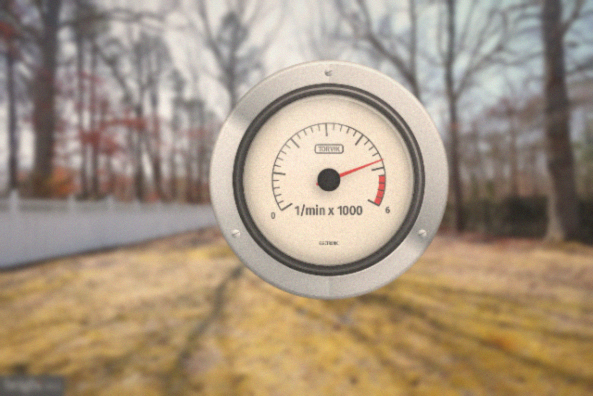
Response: 4800 rpm
